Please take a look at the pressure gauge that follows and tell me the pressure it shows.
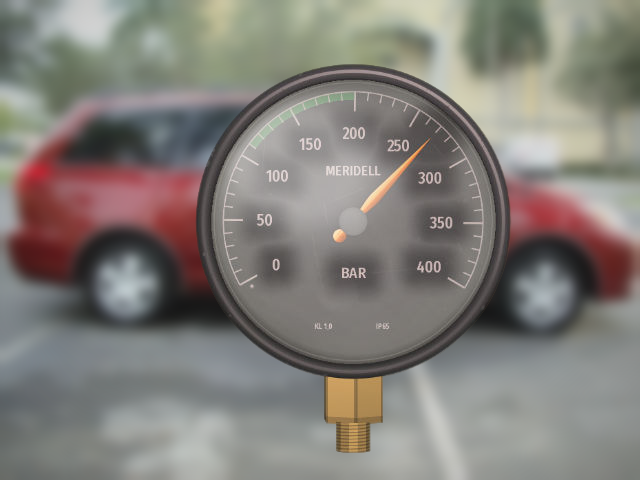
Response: 270 bar
